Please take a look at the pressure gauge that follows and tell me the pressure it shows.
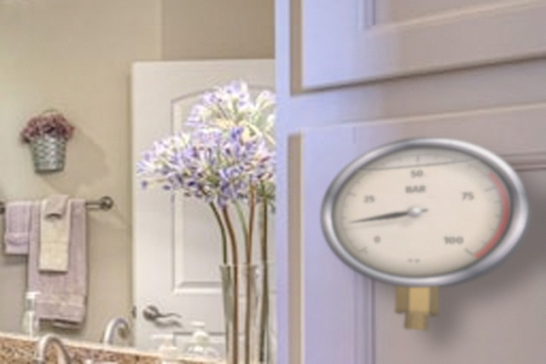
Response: 12.5 bar
